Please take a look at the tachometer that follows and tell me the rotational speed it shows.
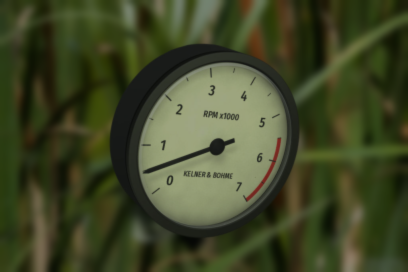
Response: 500 rpm
